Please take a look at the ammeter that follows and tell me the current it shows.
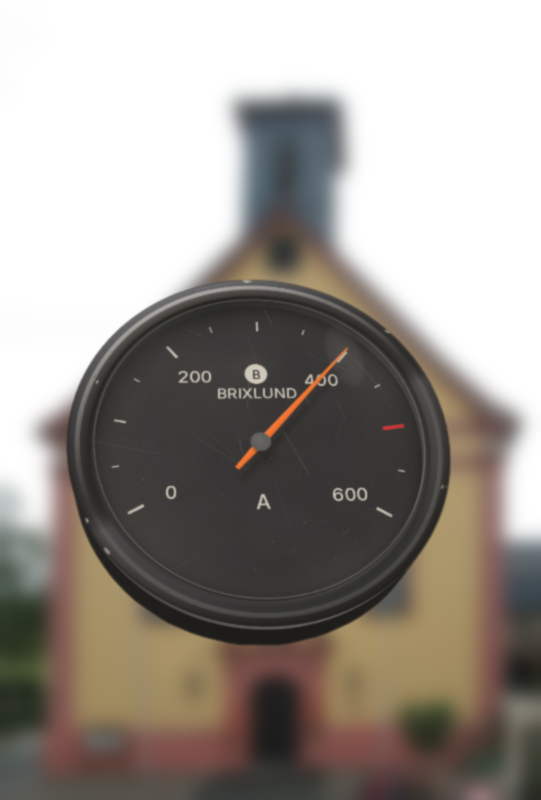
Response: 400 A
